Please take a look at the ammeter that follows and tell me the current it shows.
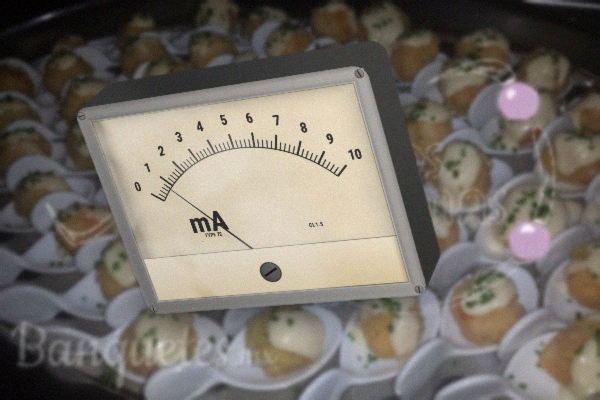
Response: 1 mA
